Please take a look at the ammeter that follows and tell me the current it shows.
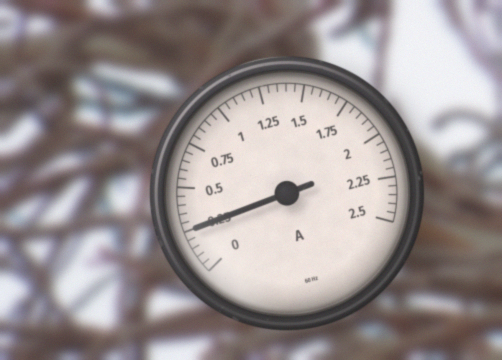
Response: 0.25 A
